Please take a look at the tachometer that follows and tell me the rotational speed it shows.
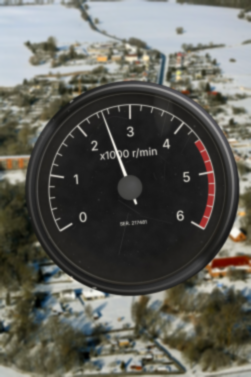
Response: 2500 rpm
